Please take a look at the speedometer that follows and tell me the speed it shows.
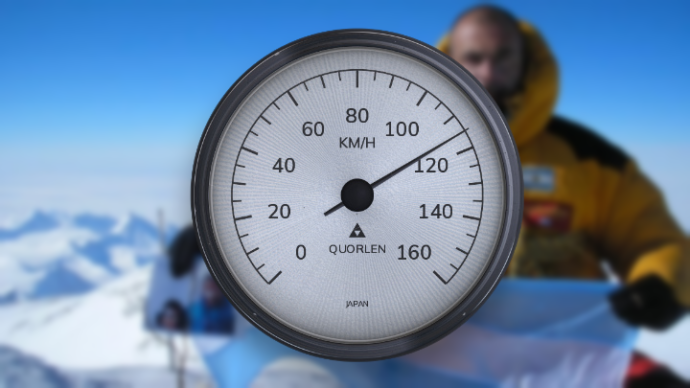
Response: 115 km/h
